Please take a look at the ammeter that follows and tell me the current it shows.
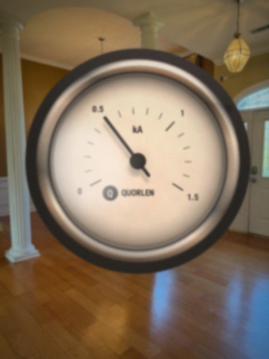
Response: 0.5 kA
